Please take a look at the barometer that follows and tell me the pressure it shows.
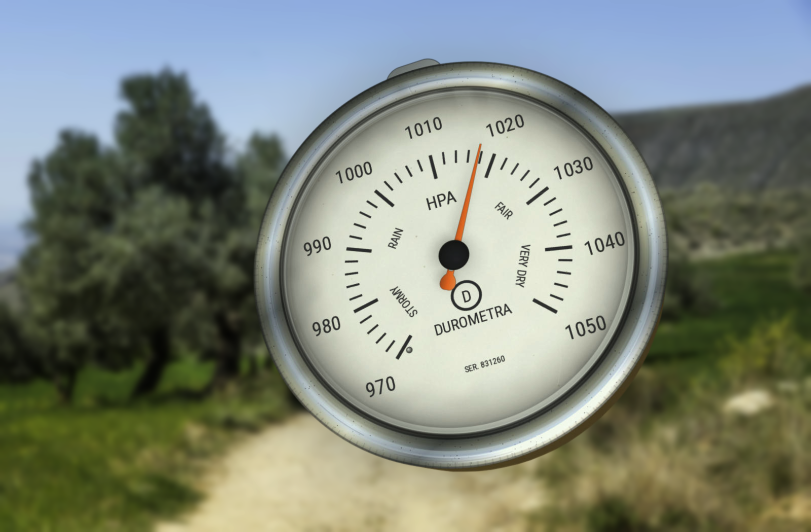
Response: 1018 hPa
